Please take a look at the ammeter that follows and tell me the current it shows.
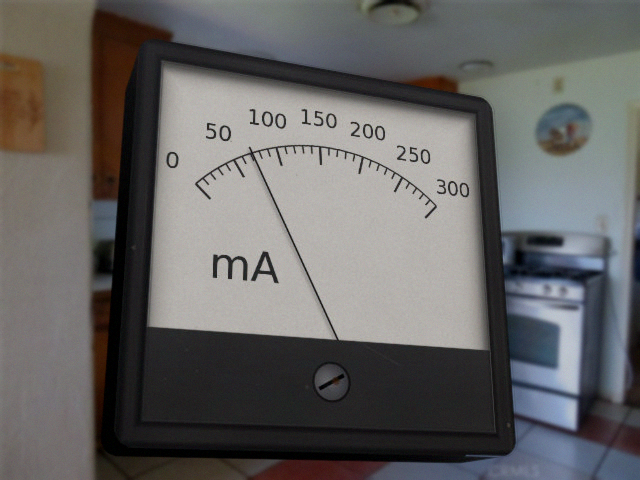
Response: 70 mA
